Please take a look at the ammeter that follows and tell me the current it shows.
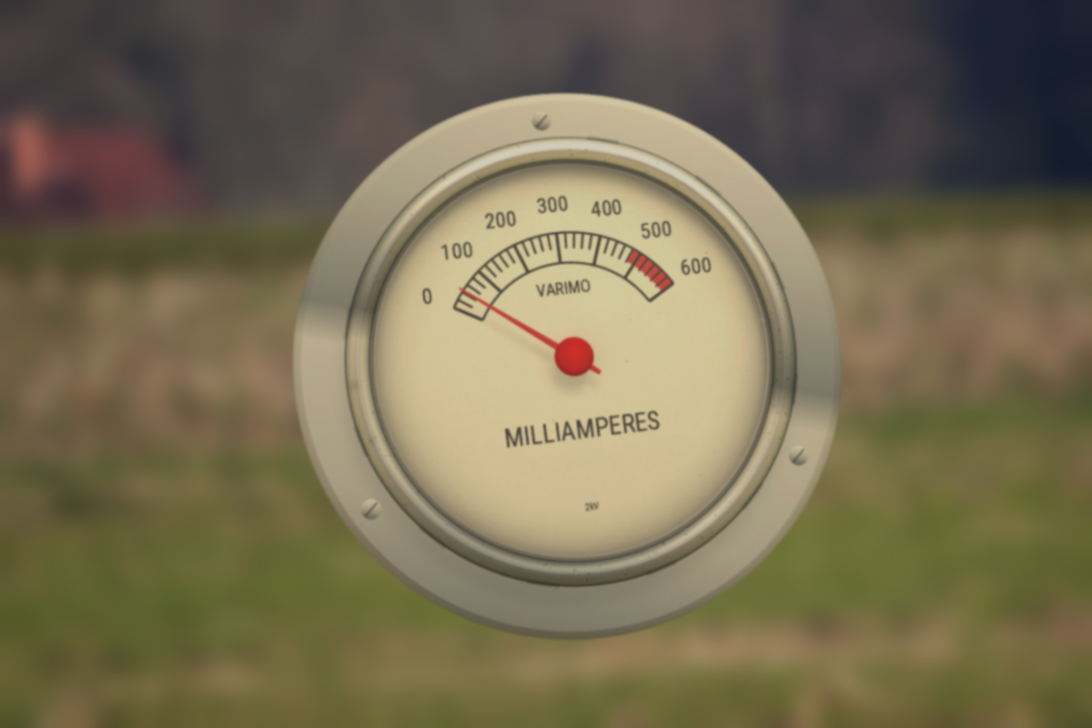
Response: 40 mA
